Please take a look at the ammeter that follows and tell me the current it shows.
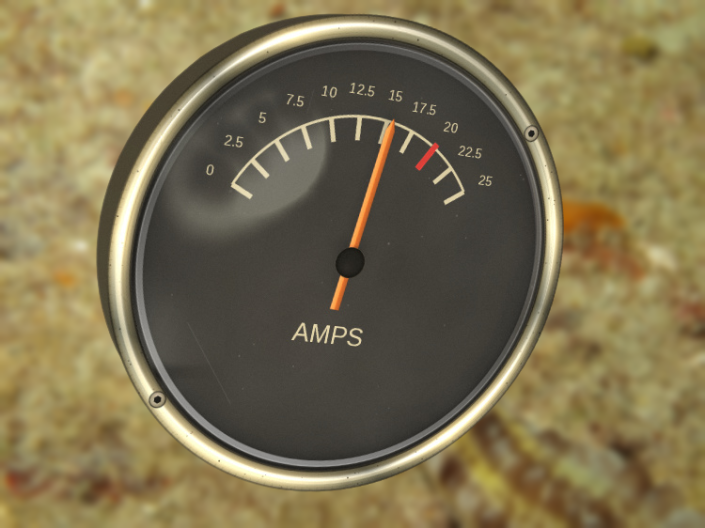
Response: 15 A
